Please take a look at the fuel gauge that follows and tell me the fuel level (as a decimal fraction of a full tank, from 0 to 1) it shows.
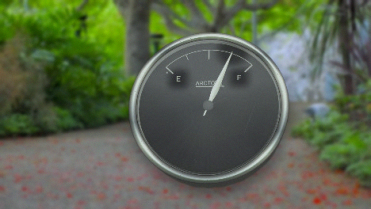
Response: 0.75
